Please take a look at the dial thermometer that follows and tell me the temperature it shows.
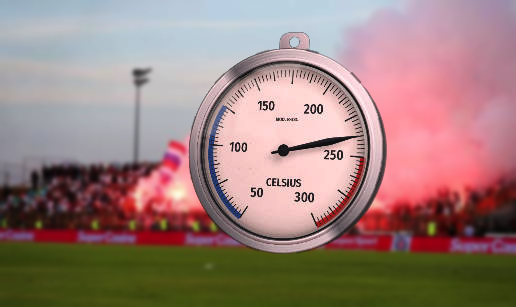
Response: 237.5 °C
